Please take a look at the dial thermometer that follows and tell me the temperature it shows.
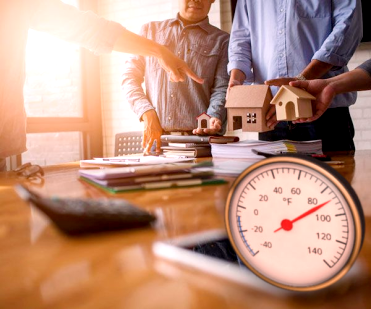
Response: 88 °F
